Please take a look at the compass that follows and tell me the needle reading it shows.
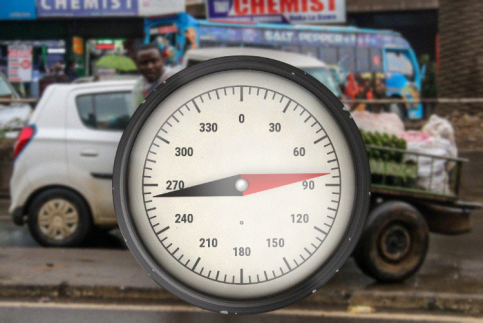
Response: 82.5 °
